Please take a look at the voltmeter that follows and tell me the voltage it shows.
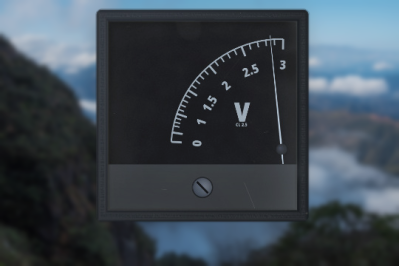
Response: 2.85 V
